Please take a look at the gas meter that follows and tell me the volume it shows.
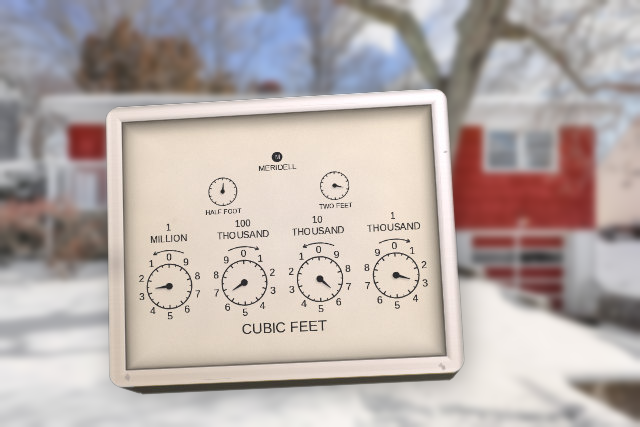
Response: 266300 ft³
